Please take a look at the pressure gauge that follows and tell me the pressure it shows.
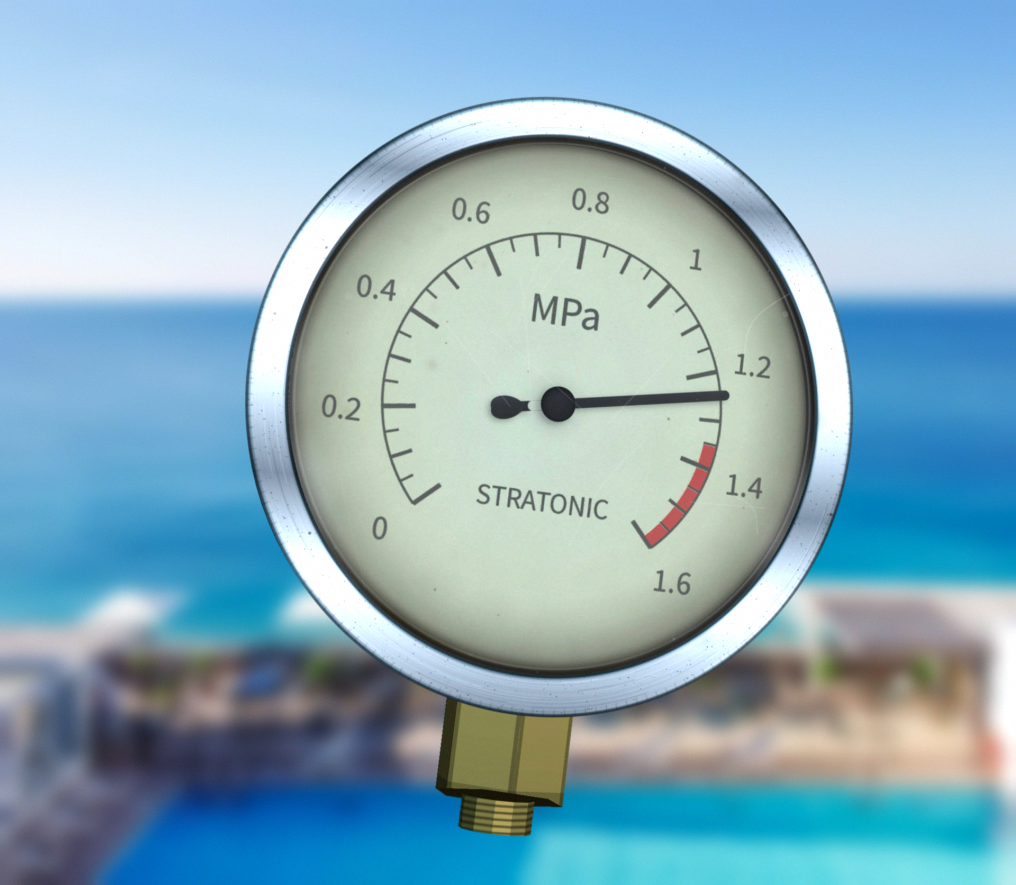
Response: 1.25 MPa
